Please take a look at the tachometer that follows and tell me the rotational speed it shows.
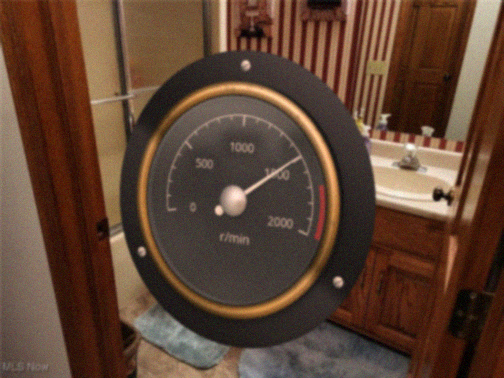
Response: 1500 rpm
